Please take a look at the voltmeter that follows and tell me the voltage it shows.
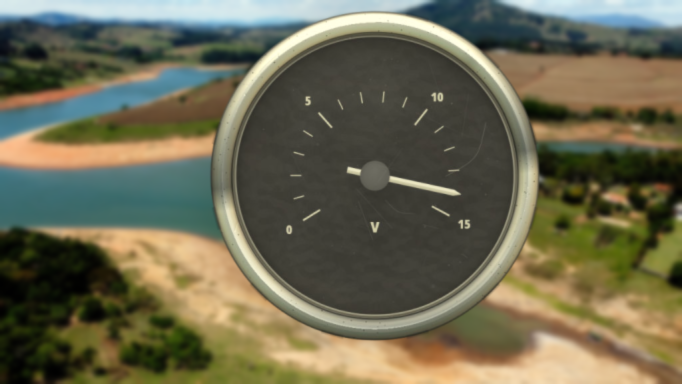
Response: 14 V
